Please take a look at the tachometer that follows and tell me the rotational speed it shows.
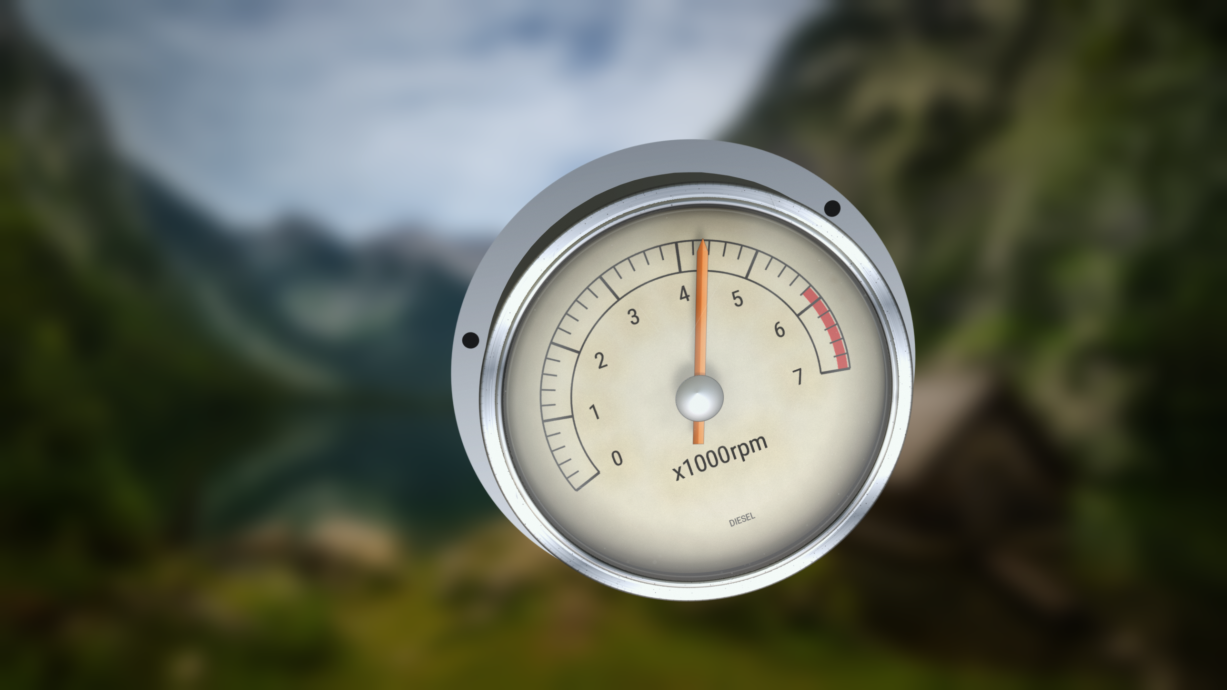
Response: 4300 rpm
